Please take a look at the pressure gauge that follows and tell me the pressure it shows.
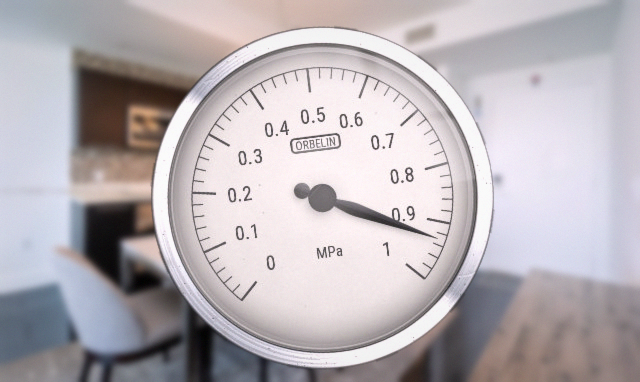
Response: 0.93 MPa
